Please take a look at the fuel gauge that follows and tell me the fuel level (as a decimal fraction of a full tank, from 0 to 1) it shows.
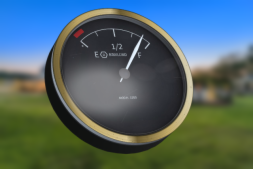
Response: 0.875
